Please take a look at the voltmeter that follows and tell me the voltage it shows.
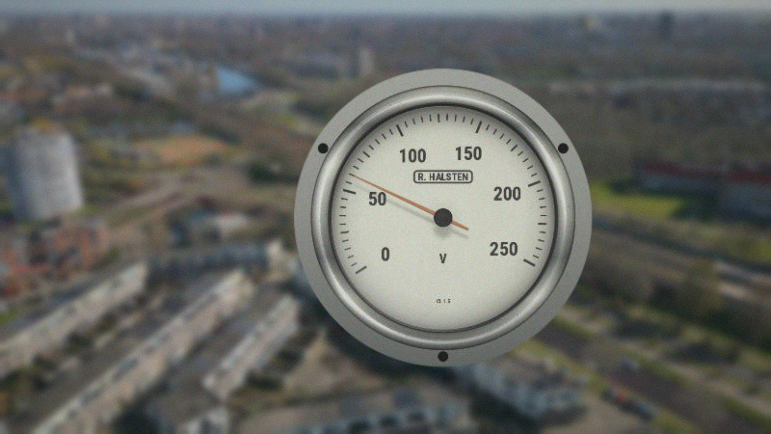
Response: 60 V
